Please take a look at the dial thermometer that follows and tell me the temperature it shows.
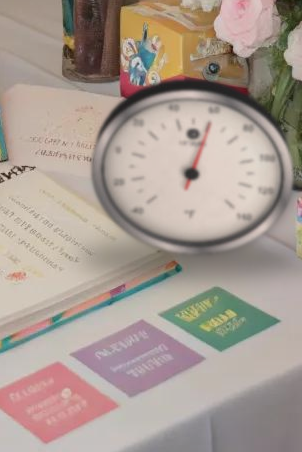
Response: 60 °F
